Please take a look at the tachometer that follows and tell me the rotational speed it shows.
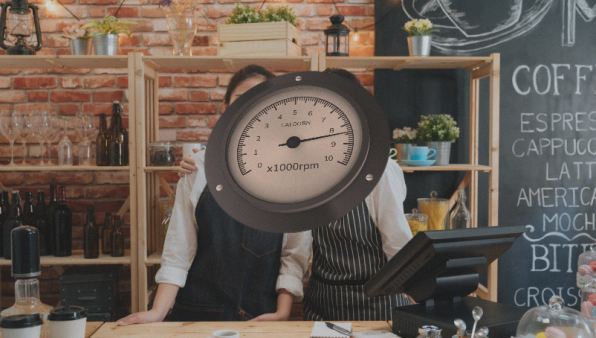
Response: 8500 rpm
